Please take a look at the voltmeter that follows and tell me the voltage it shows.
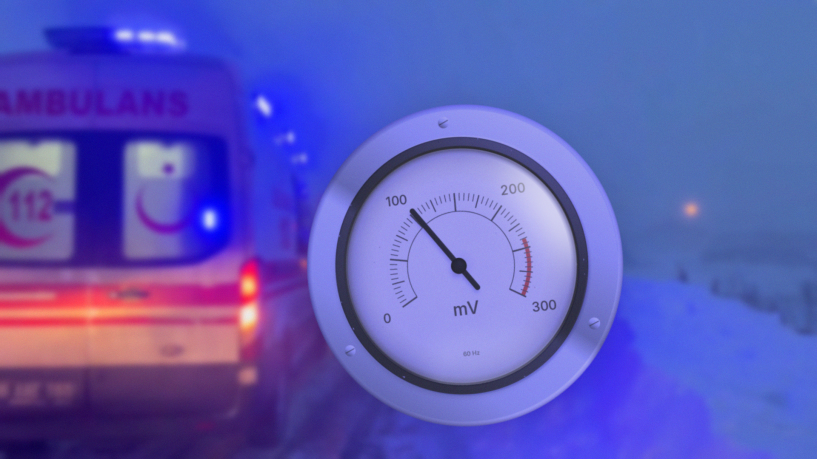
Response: 105 mV
